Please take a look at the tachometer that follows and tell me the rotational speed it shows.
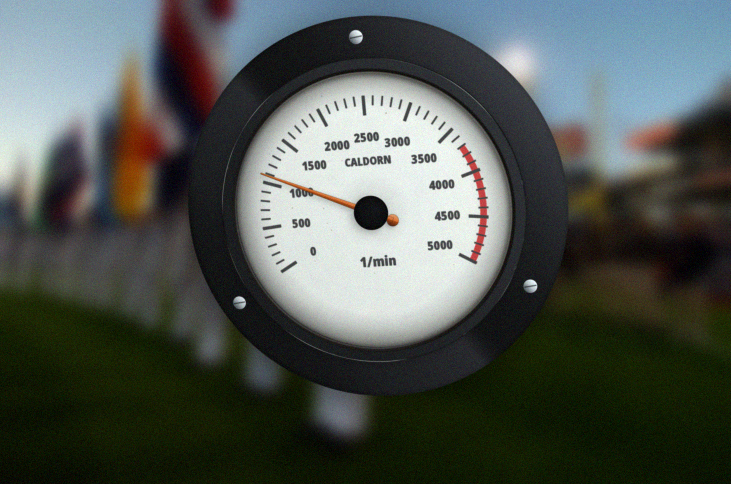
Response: 1100 rpm
